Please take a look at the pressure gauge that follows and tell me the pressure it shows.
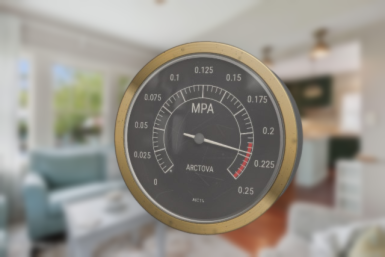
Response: 0.22 MPa
